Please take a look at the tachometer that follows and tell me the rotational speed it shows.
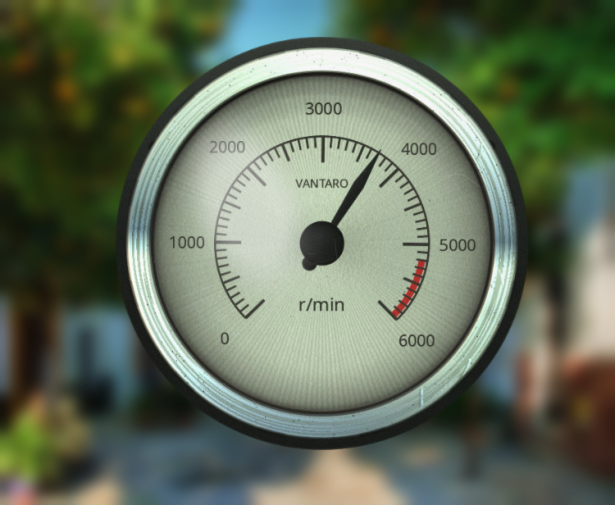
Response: 3700 rpm
